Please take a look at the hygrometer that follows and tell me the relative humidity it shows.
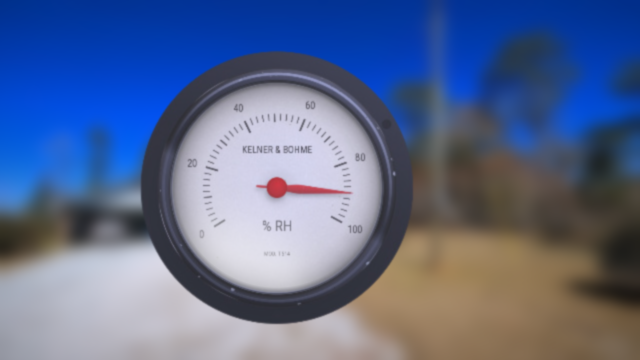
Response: 90 %
